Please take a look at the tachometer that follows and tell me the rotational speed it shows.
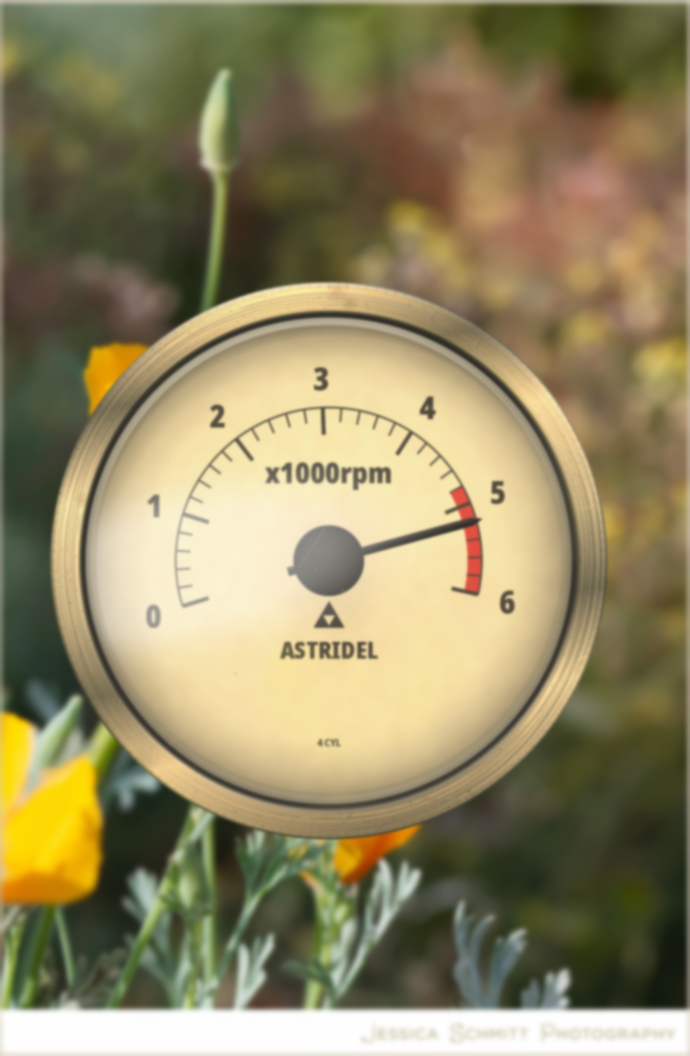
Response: 5200 rpm
